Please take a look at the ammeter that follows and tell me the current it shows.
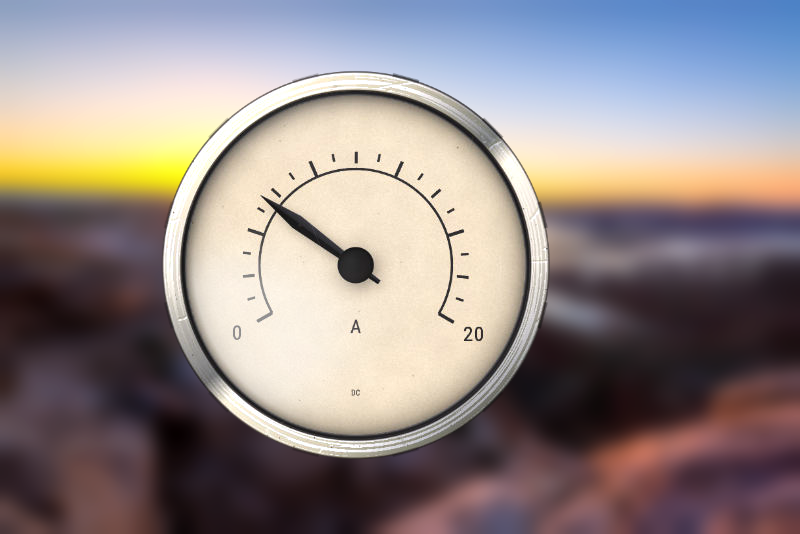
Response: 5.5 A
